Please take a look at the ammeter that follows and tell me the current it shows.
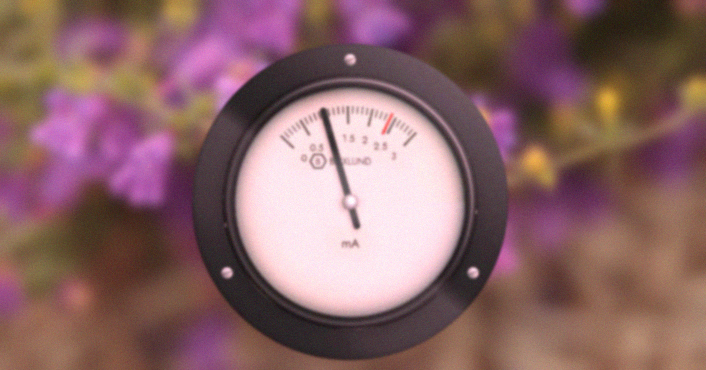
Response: 1 mA
